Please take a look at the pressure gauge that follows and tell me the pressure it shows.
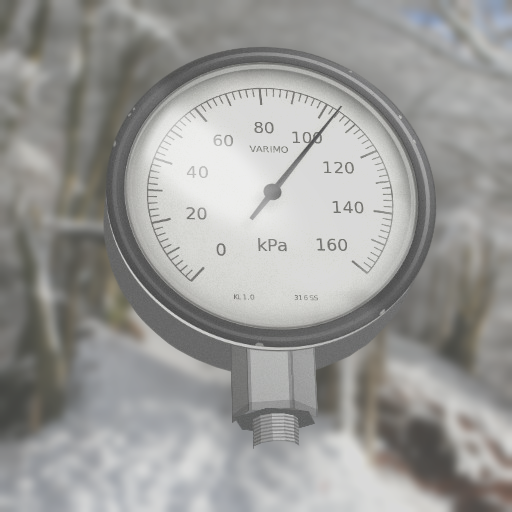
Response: 104 kPa
